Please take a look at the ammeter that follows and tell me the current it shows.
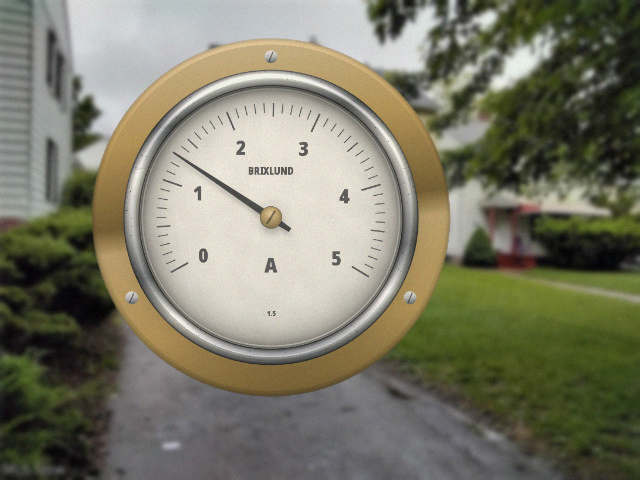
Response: 1.3 A
